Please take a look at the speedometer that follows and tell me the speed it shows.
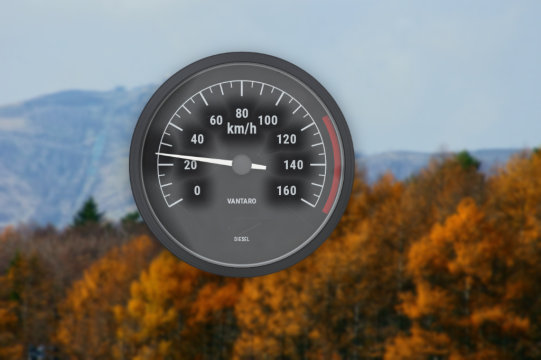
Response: 25 km/h
